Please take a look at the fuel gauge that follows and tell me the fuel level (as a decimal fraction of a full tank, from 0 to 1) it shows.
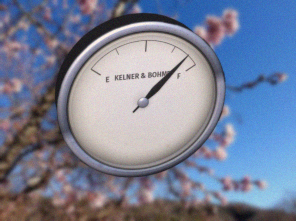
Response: 0.875
